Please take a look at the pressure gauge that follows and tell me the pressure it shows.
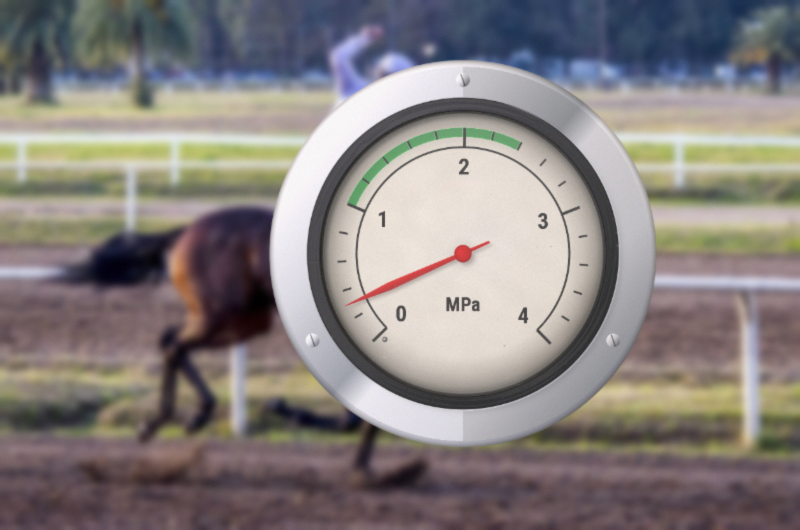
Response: 0.3 MPa
